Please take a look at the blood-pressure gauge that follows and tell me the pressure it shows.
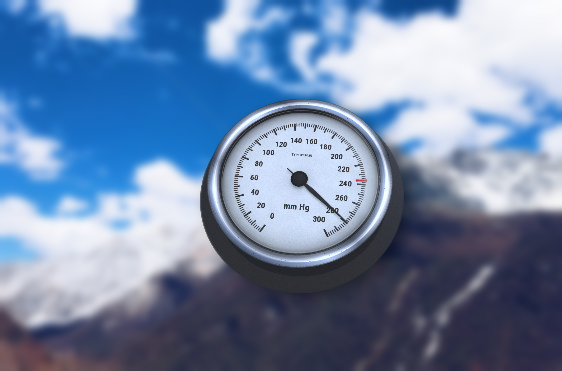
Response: 280 mmHg
